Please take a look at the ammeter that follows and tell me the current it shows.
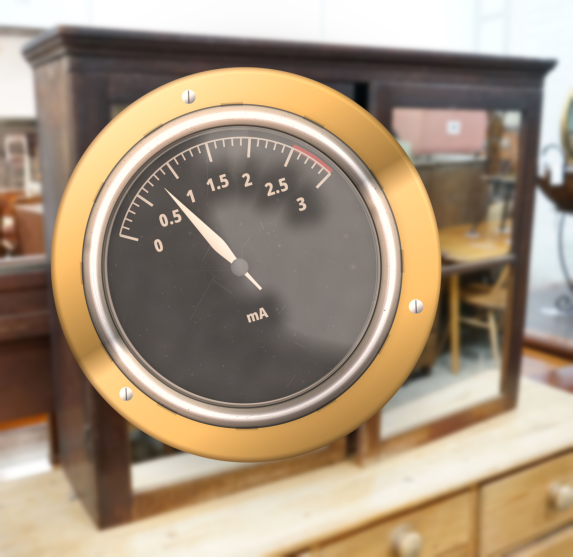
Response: 0.8 mA
